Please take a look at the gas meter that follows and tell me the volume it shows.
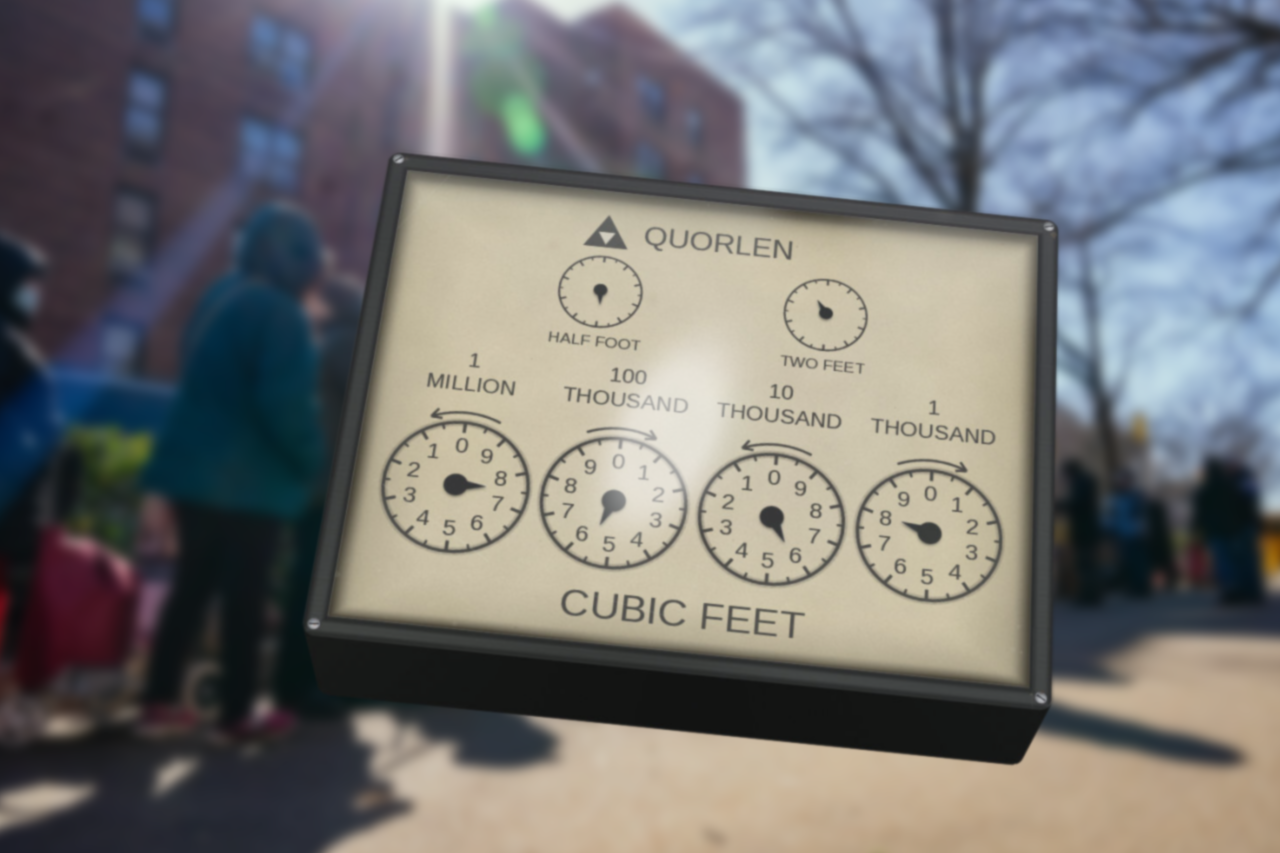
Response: 755800 ft³
